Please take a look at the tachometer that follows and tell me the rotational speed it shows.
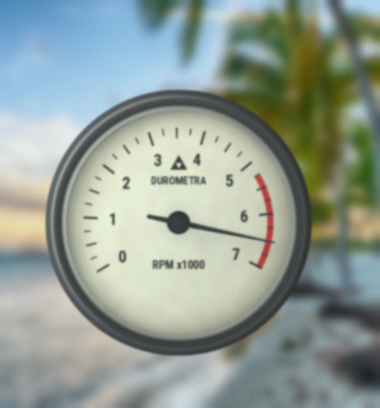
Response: 6500 rpm
